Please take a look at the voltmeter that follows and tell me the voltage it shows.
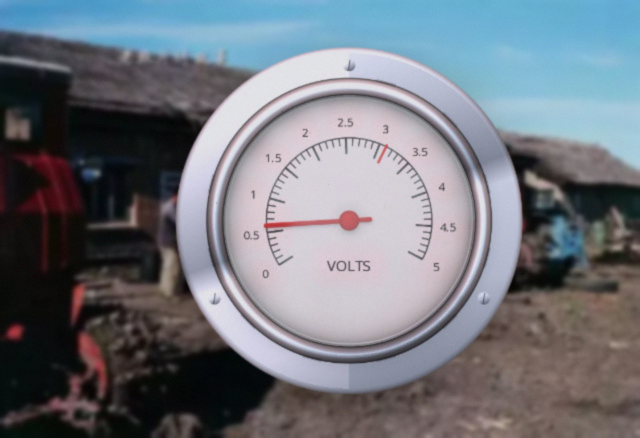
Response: 0.6 V
